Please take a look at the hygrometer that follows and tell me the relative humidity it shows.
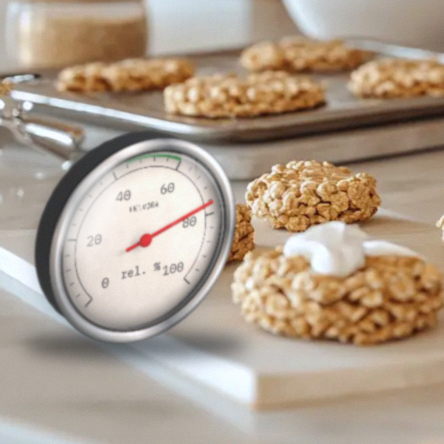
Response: 76 %
